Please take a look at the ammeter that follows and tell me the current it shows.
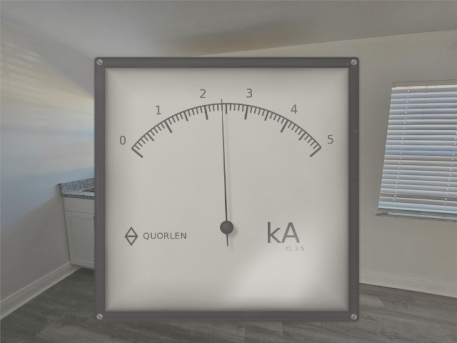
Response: 2.4 kA
